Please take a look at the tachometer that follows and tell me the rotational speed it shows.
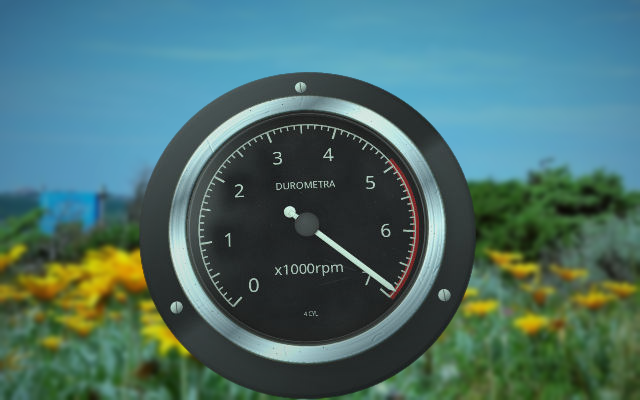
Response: 6900 rpm
